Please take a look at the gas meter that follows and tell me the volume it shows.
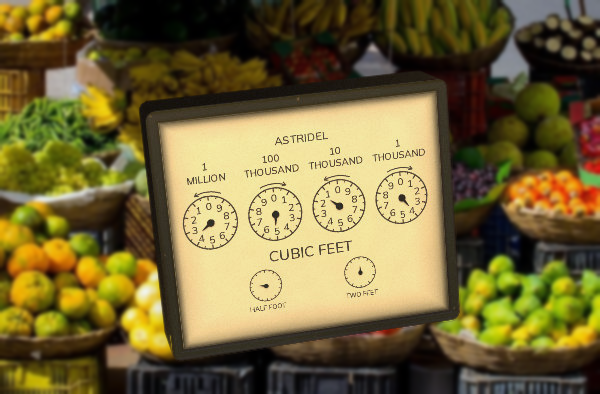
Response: 351400 ft³
